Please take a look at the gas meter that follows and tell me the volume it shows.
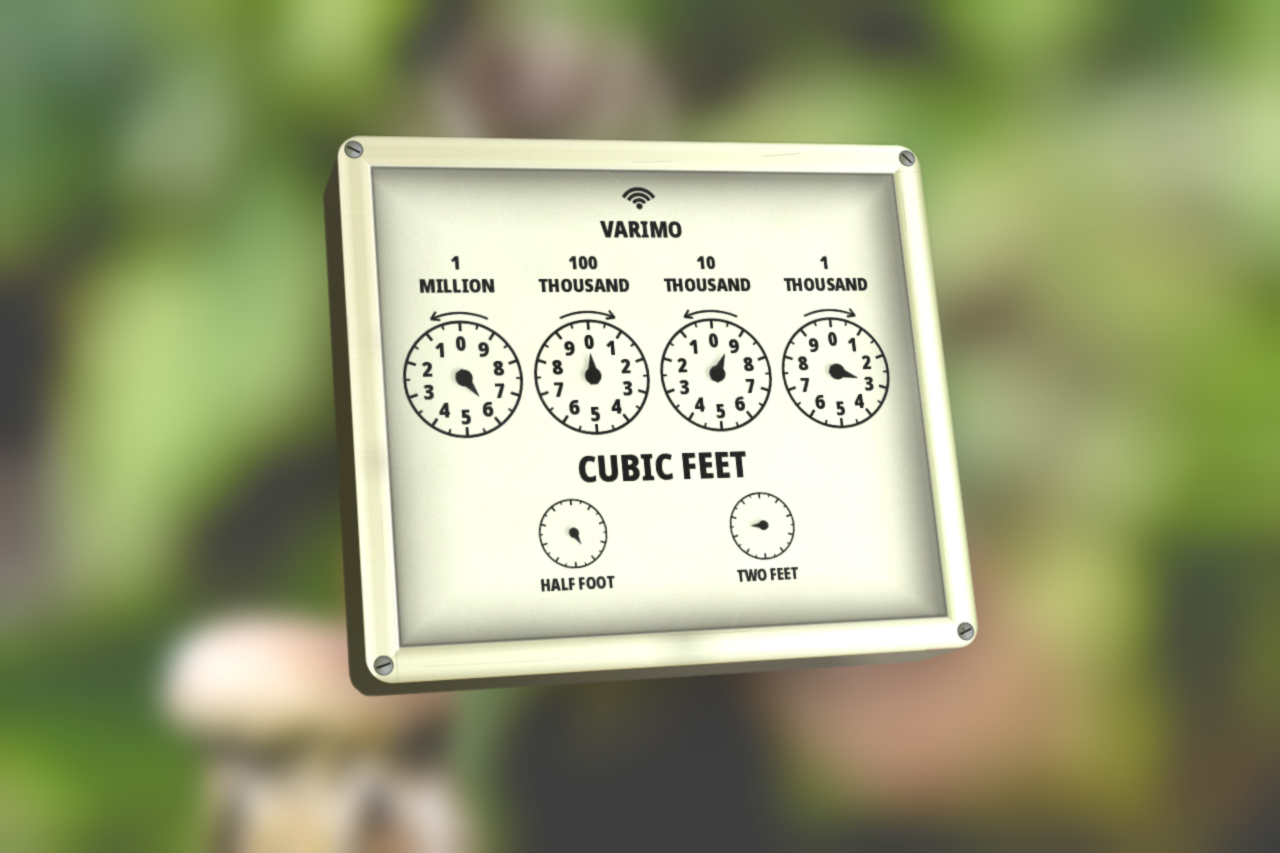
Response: 599300 ft³
